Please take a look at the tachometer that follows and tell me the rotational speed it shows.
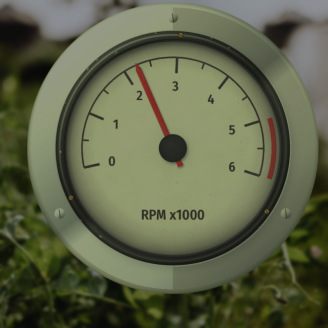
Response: 2250 rpm
